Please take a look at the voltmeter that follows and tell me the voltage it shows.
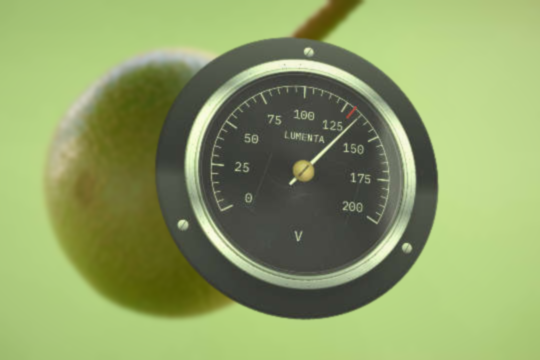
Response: 135 V
